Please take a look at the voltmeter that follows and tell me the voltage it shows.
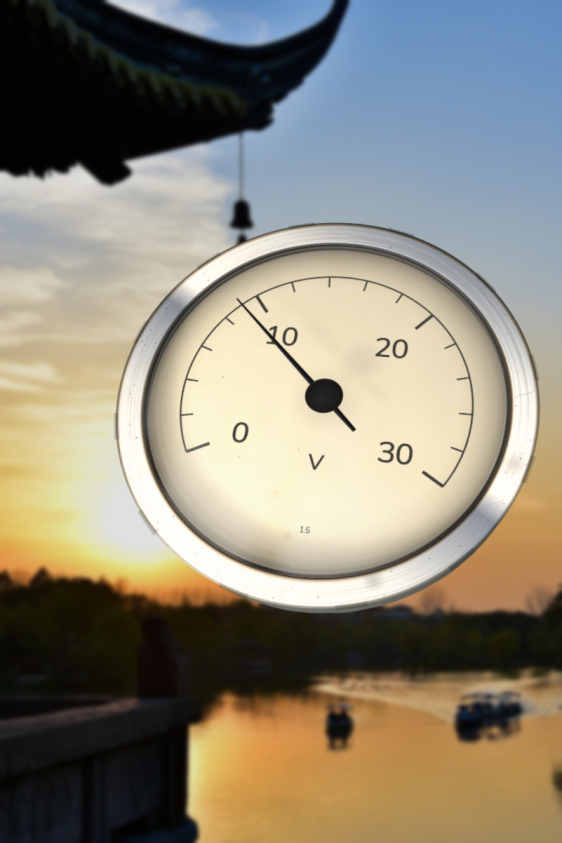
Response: 9 V
